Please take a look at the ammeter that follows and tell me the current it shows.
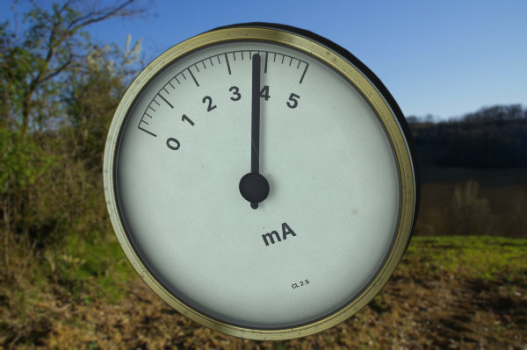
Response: 3.8 mA
